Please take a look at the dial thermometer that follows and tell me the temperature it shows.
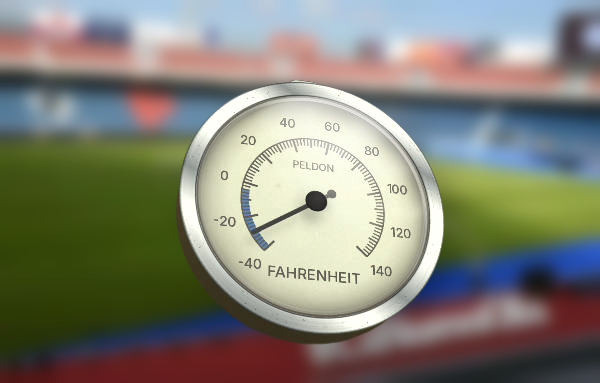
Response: -30 °F
